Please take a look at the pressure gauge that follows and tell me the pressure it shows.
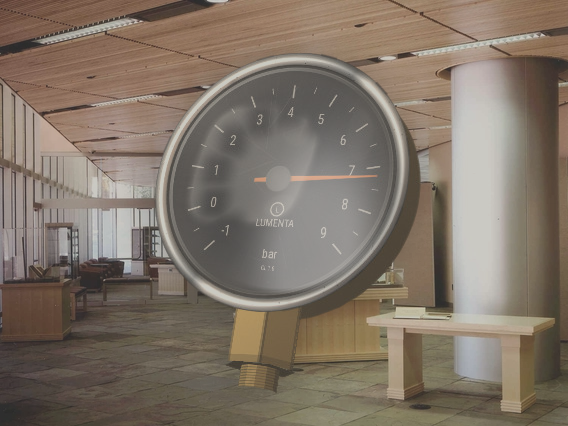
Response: 7.25 bar
